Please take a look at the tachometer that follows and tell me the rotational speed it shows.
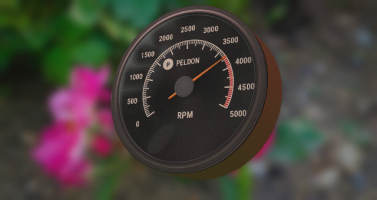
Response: 3750 rpm
